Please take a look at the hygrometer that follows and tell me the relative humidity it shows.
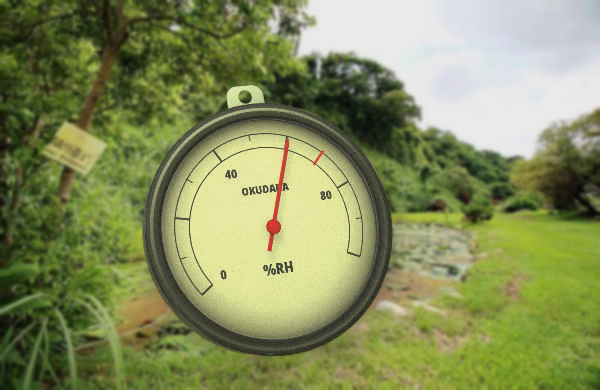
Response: 60 %
